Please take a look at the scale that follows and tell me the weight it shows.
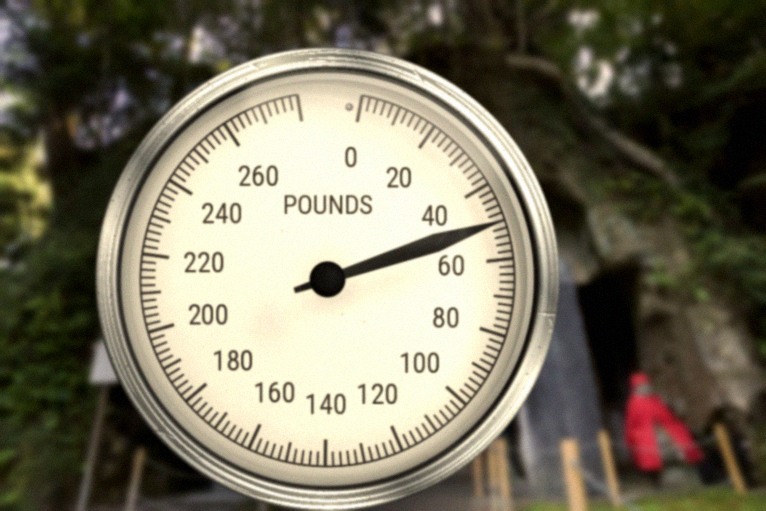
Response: 50 lb
